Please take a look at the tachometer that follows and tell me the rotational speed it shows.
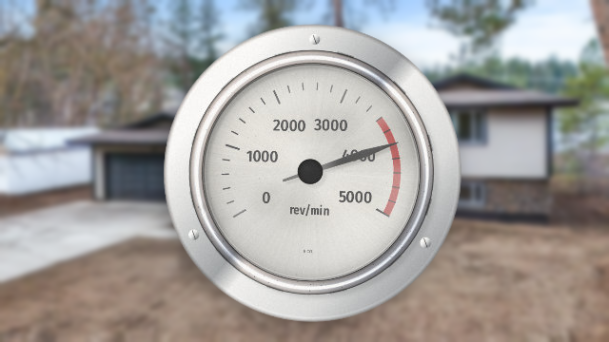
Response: 4000 rpm
